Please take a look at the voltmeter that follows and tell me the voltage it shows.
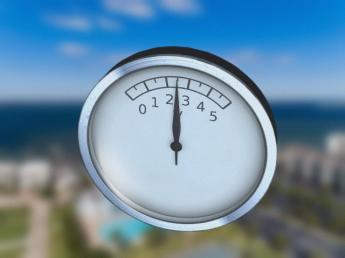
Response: 2.5 V
